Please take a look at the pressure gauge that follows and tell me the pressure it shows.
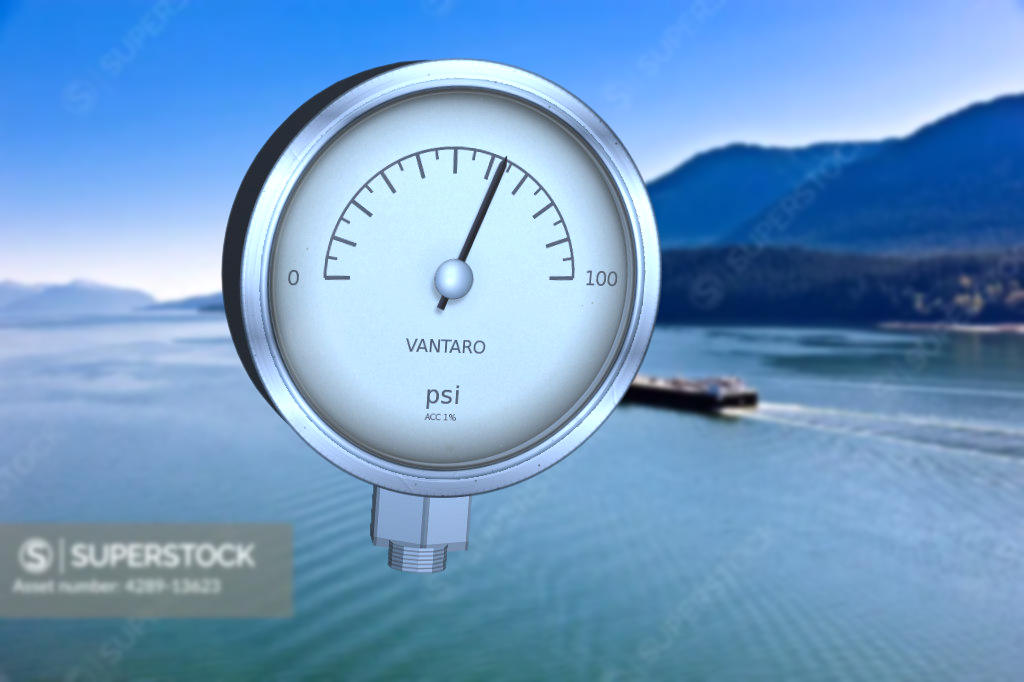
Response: 62.5 psi
